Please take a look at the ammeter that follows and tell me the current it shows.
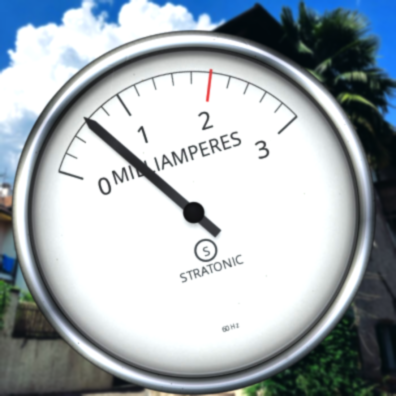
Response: 0.6 mA
